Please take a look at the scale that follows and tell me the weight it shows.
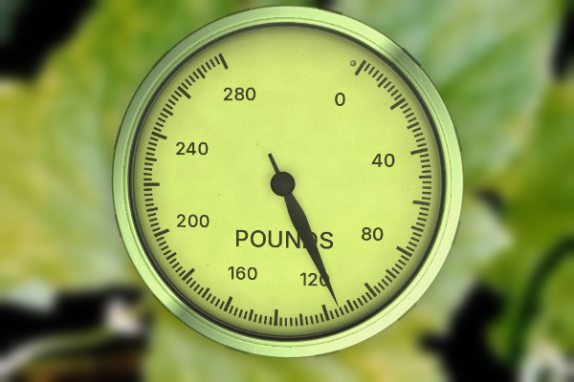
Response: 114 lb
